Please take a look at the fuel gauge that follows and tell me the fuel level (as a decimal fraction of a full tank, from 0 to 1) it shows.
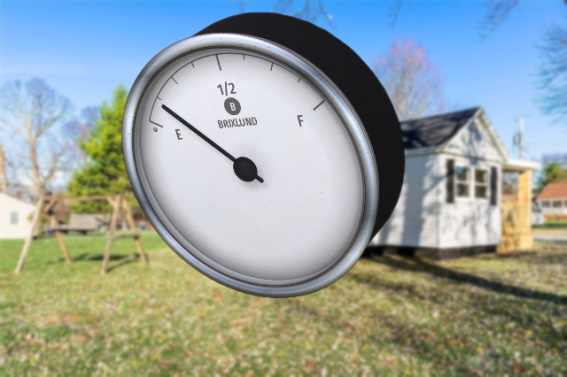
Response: 0.125
